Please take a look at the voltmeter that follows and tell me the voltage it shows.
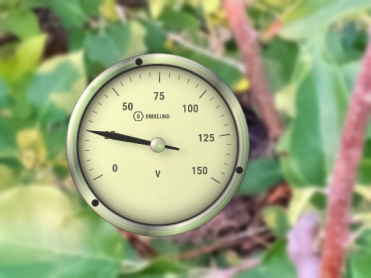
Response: 25 V
